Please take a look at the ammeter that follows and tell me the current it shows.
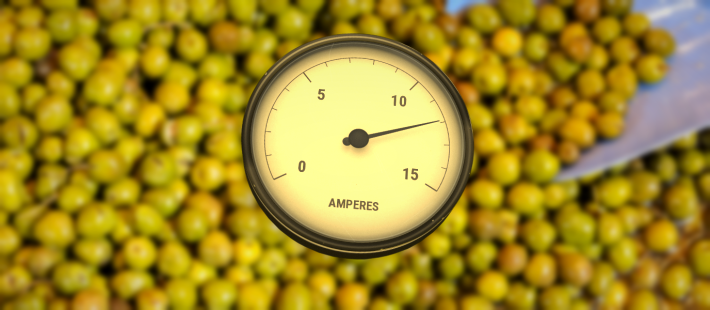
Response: 12 A
